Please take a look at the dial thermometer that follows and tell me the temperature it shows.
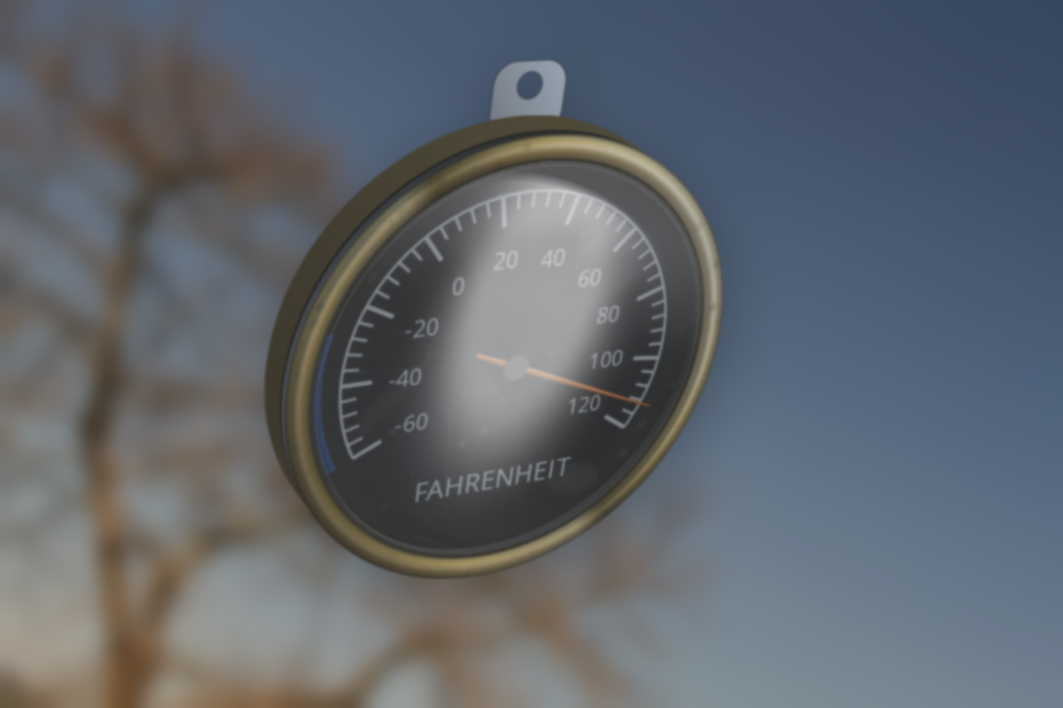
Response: 112 °F
